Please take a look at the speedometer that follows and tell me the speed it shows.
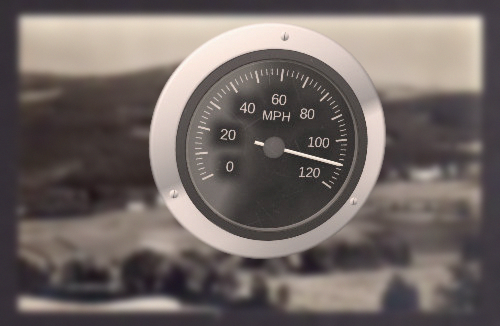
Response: 110 mph
